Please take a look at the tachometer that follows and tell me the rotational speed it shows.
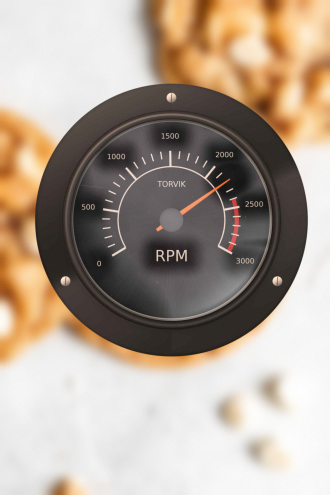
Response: 2200 rpm
